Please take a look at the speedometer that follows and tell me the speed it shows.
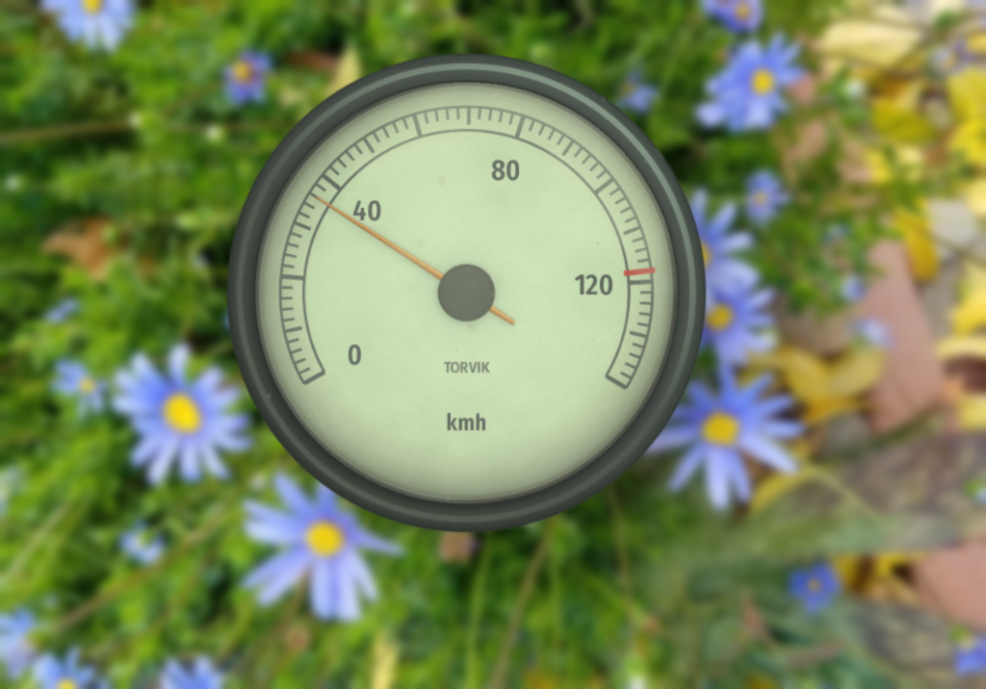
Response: 36 km/h
